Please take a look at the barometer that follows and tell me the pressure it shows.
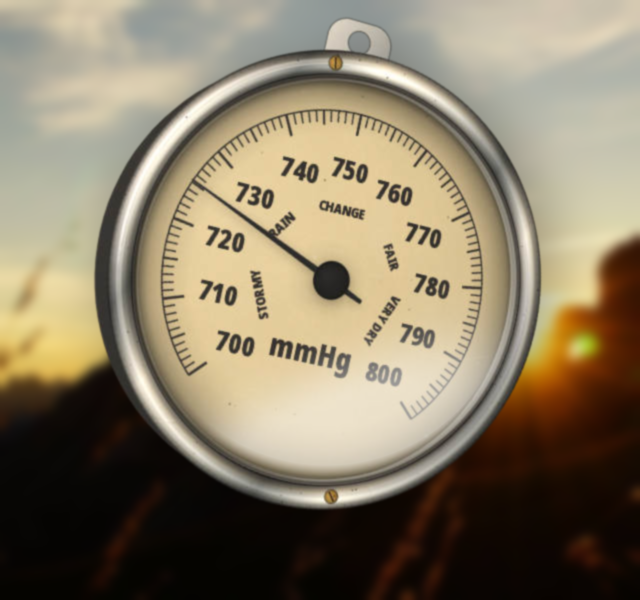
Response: 725 mmHg
